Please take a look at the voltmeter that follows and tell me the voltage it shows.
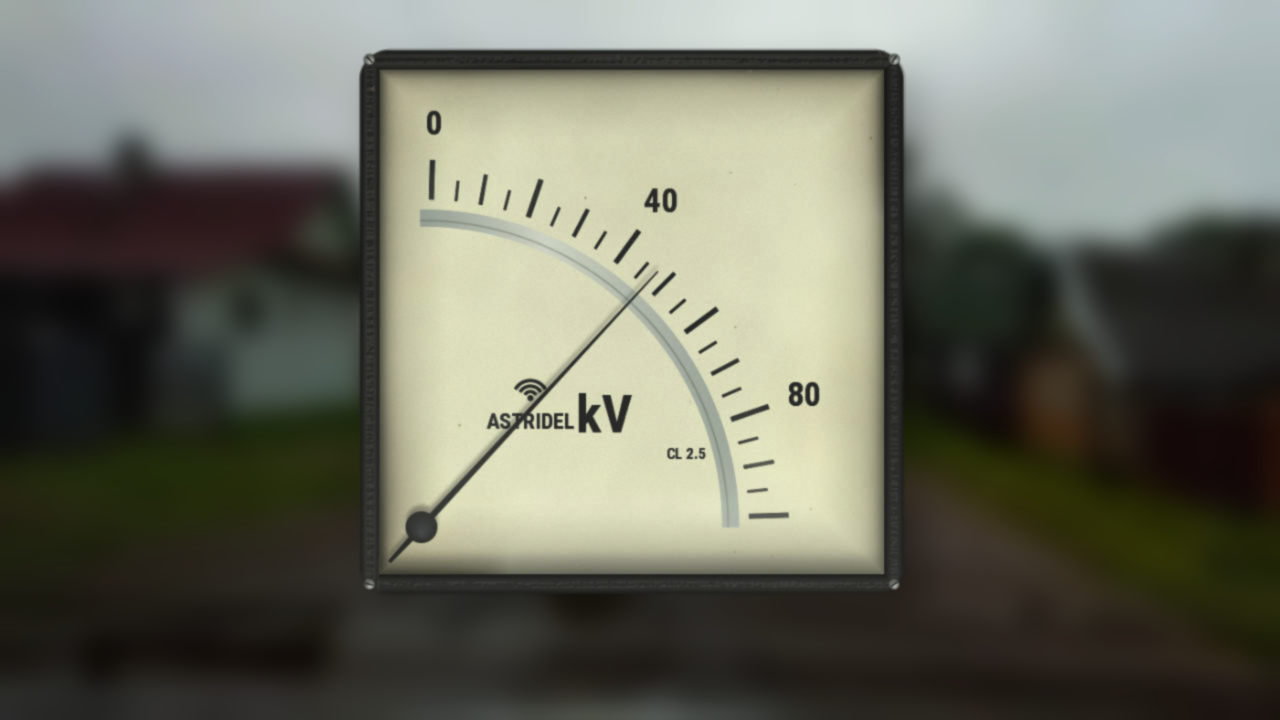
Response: 47.5 kV
